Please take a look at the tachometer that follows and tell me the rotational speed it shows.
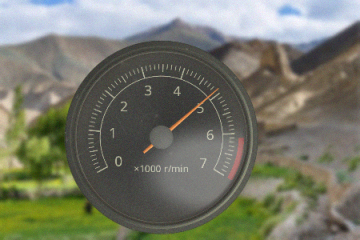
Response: 4900 rpm
